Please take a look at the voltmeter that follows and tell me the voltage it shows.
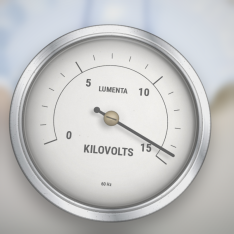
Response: 14.5 kV
